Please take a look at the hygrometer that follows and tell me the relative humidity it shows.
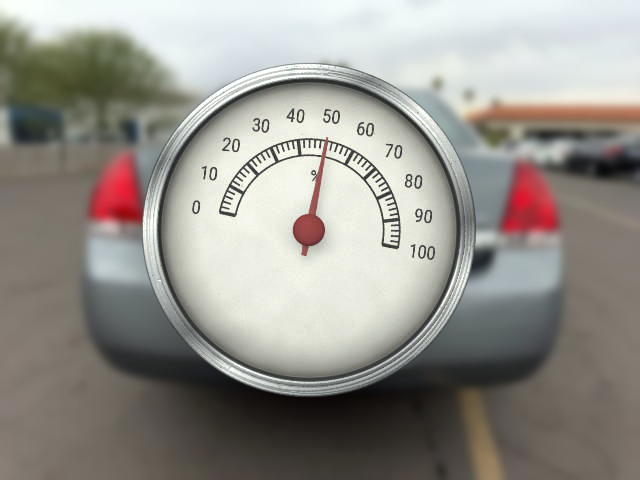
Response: 50 %
